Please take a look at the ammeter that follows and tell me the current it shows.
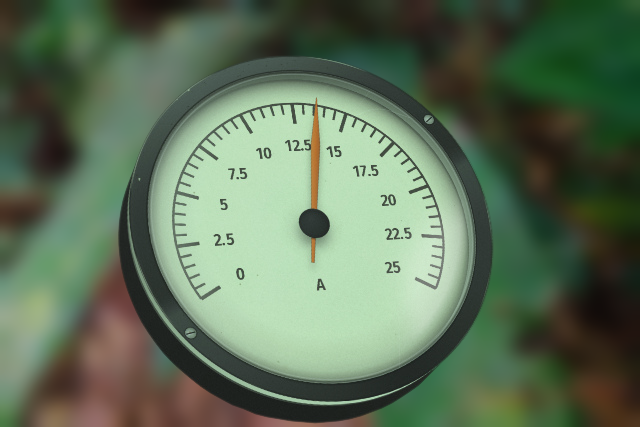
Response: 13.5 A
